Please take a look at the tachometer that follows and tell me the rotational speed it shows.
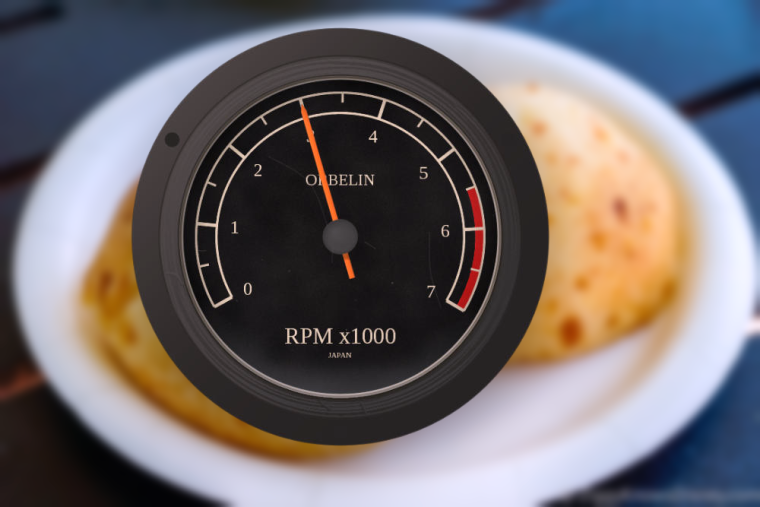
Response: 3000 rpm
